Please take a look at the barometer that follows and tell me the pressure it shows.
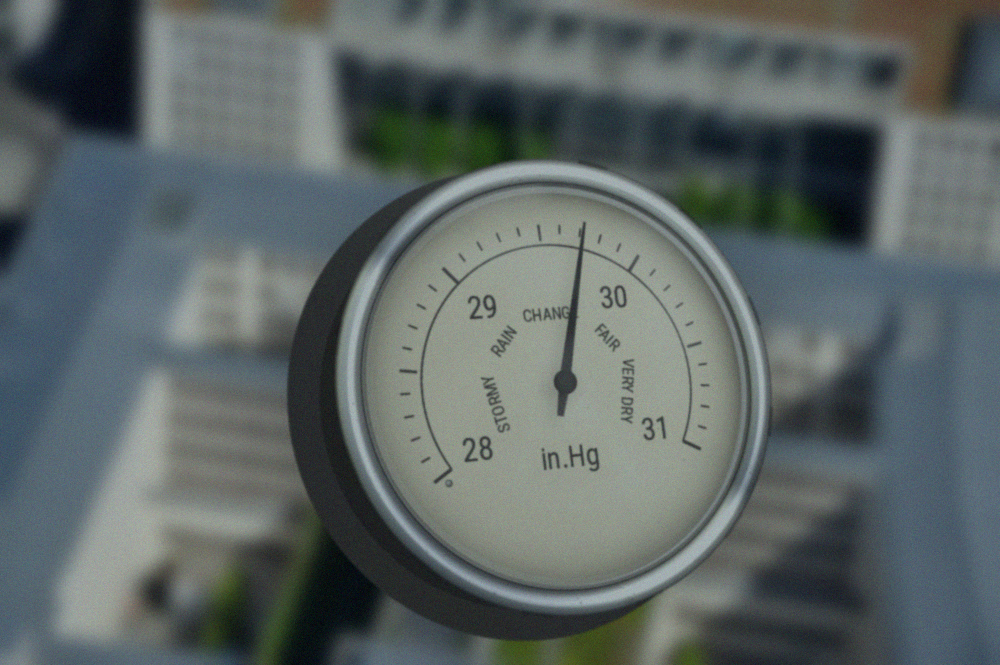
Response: 29.7 inHg
